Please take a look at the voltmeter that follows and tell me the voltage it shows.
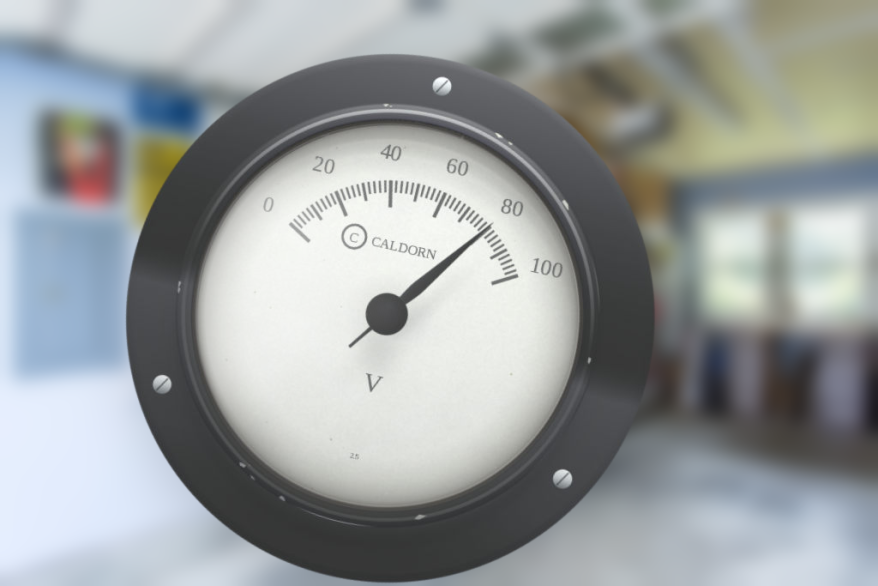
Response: 80 V
